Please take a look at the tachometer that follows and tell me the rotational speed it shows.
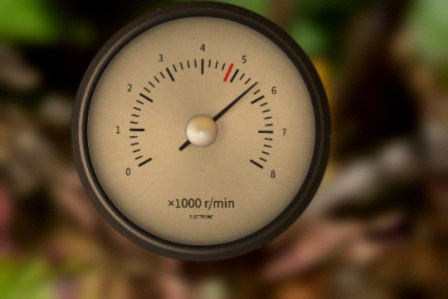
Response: 5600 rpm
